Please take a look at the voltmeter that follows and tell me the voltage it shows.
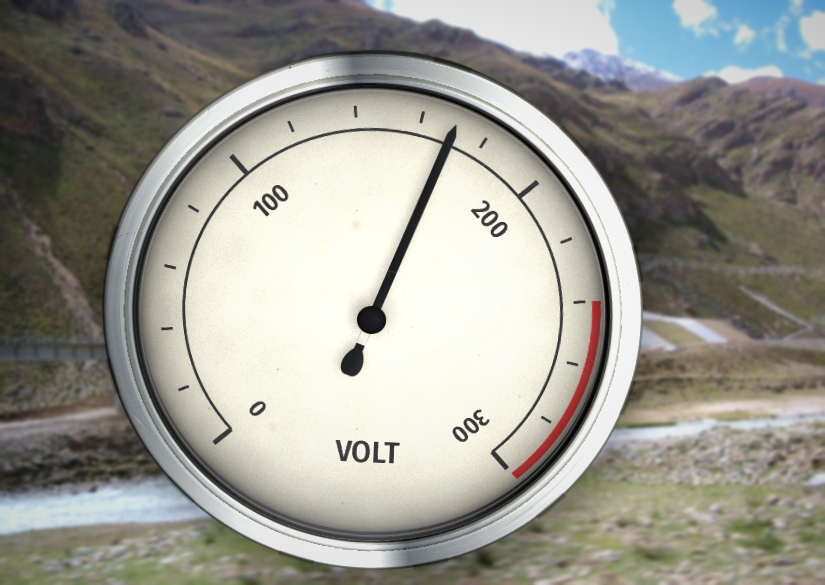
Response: 170 V
